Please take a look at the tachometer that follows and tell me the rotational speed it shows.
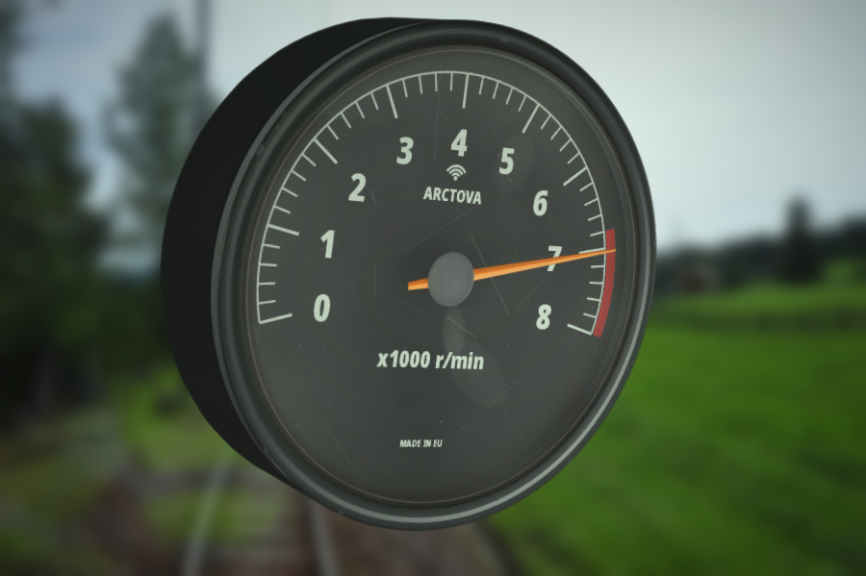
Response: 7000 rpm
